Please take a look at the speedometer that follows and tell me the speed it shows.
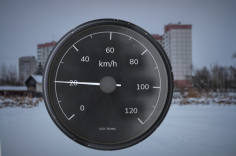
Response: 20 km/h
